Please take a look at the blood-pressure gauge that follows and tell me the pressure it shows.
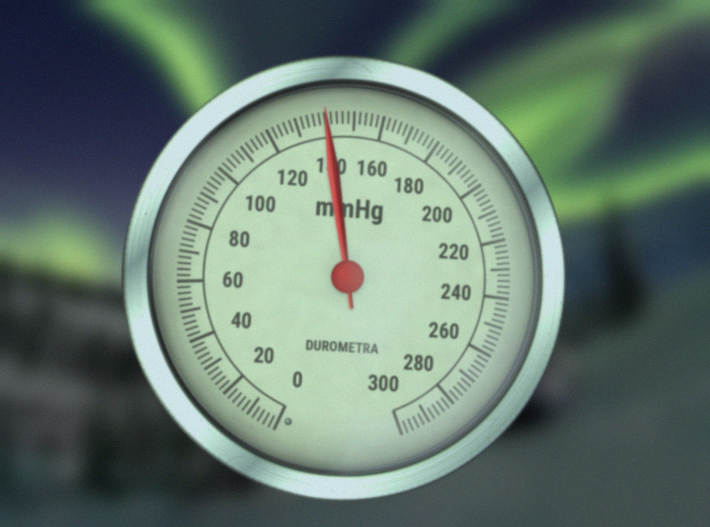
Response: 140 mmHg
